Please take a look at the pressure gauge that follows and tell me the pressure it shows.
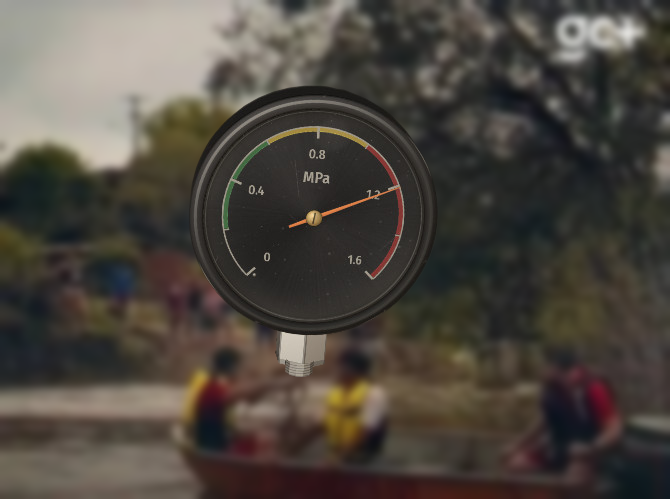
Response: 1.2 MPa
